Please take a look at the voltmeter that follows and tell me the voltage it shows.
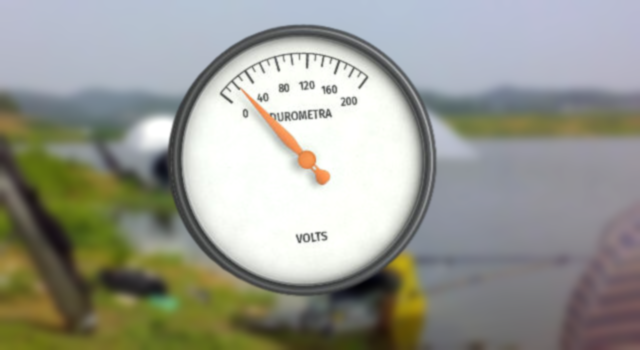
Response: 20 V
